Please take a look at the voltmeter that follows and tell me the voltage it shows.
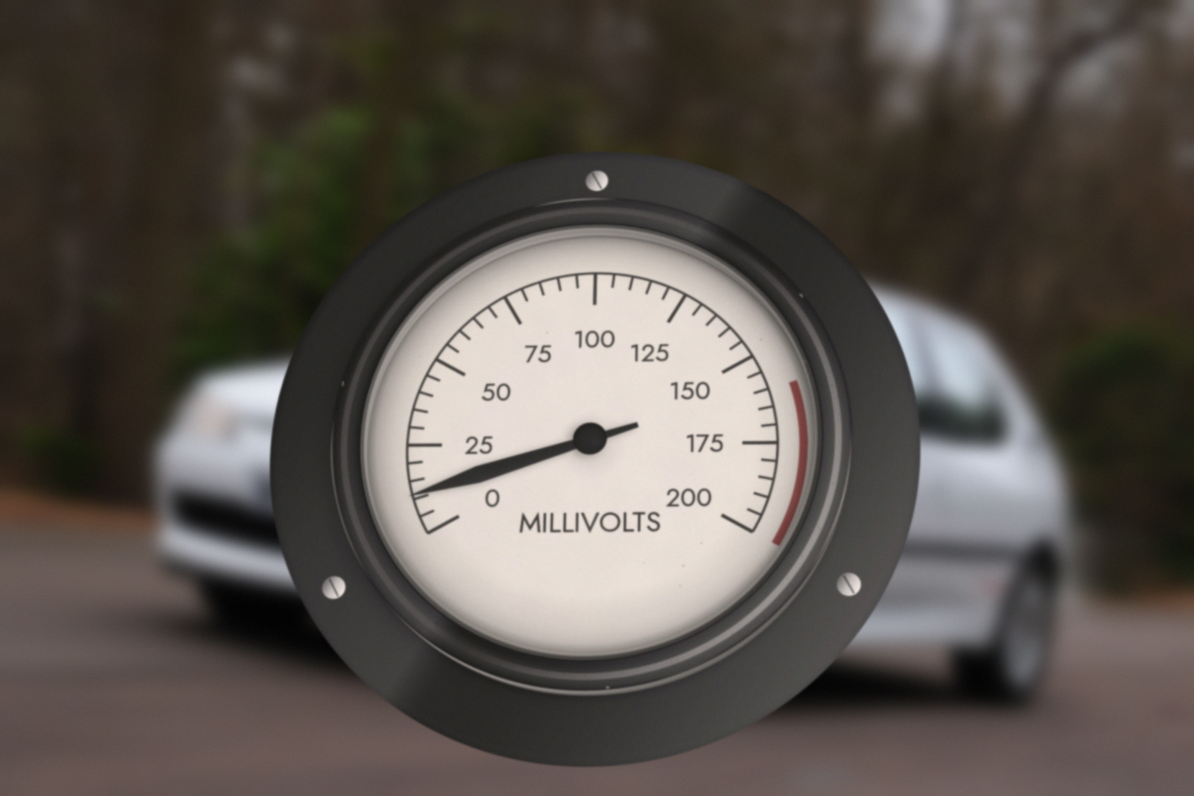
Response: 10 mV
